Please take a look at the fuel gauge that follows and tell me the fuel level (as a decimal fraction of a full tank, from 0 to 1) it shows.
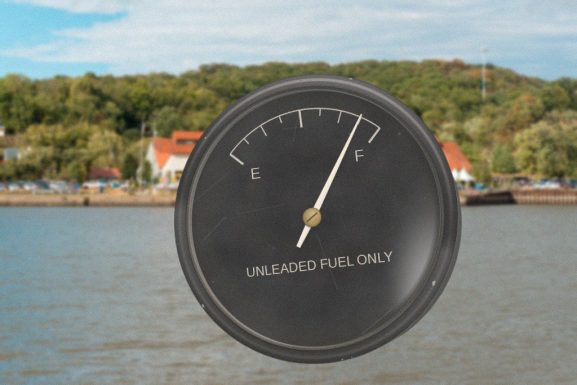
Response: 0.875
